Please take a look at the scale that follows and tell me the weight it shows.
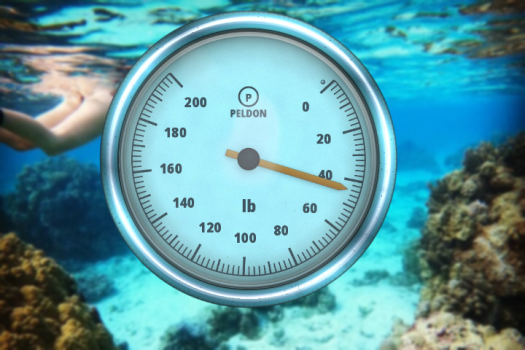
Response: 44 lb
